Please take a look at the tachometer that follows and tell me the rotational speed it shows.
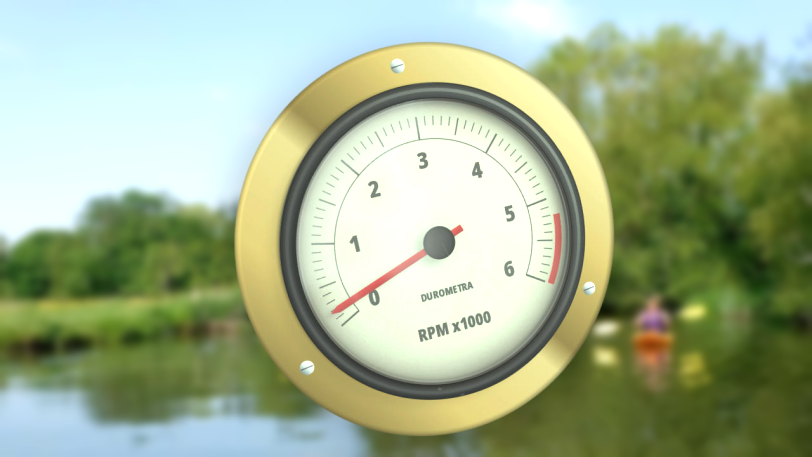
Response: 200 rpm
